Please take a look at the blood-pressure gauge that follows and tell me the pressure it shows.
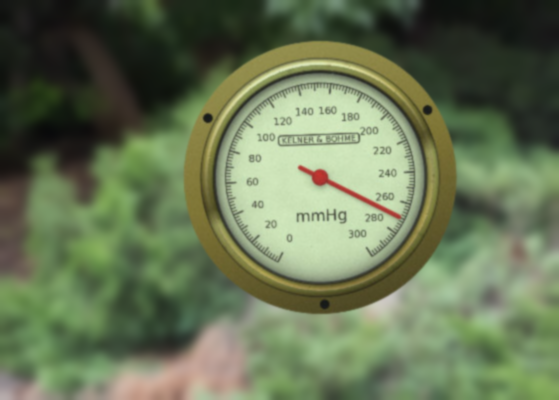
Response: 270 mmHg
